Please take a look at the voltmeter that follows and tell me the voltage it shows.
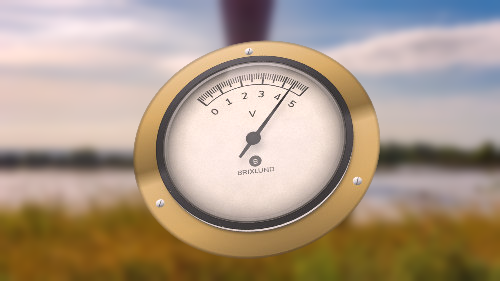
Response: 4.5 V
